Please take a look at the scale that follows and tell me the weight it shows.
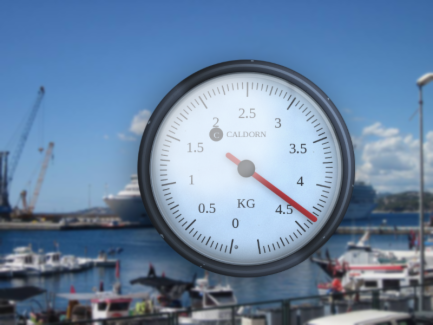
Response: 4.35 kg
